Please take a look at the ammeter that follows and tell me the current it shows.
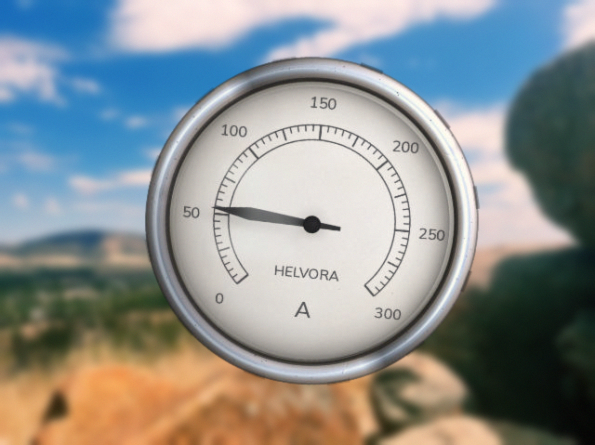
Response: 55 A
